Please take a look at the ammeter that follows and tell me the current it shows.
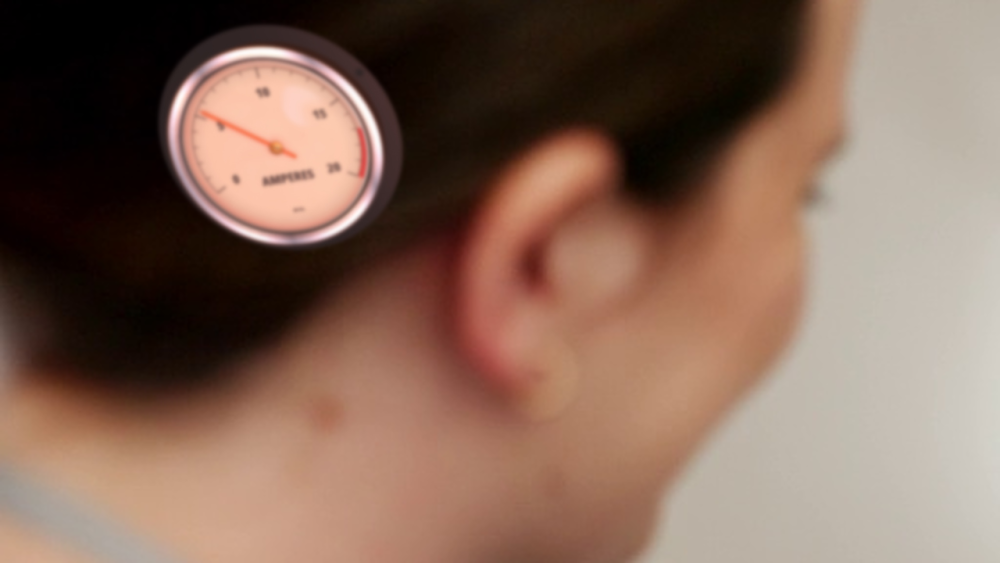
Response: 5.5 A
